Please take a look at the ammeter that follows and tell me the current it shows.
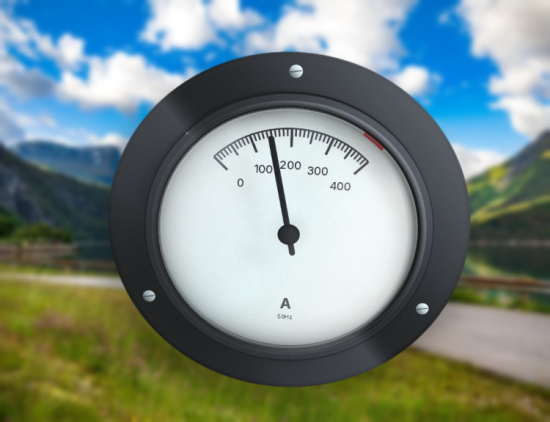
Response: 150 A
